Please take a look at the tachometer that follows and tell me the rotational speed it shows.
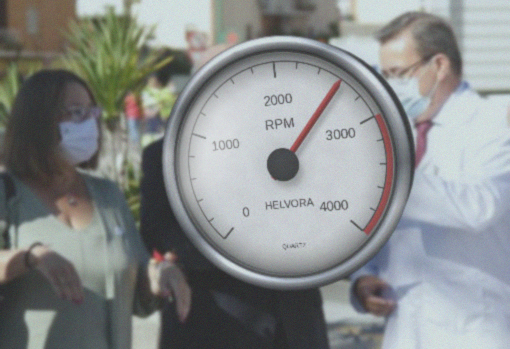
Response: 2600 rpm
